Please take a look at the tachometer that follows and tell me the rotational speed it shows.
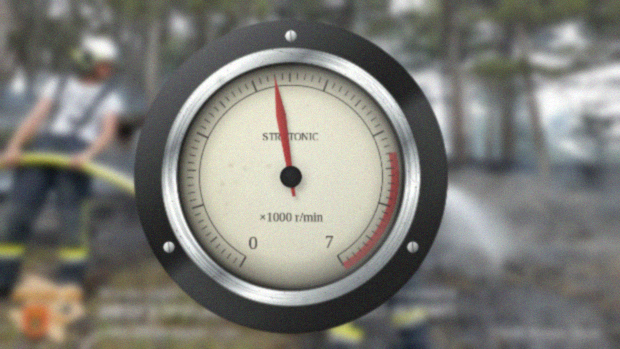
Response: 3300 rpm
